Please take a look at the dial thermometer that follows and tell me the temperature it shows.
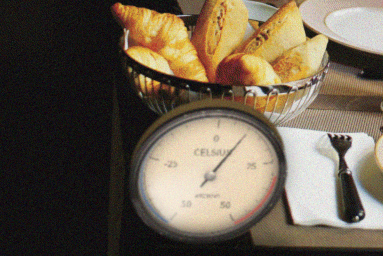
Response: 10 °C
